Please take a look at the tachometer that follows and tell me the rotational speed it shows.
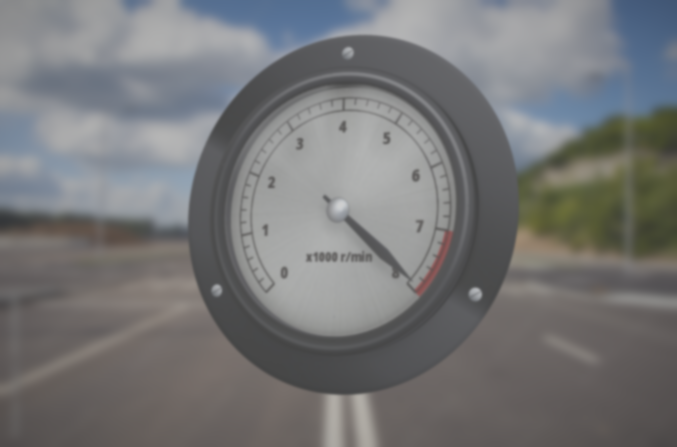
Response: 7900 rpm
